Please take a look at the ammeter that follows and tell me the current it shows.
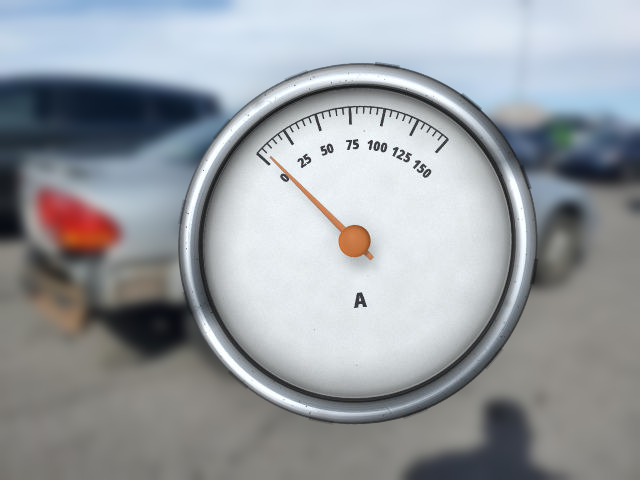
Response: 5 A
